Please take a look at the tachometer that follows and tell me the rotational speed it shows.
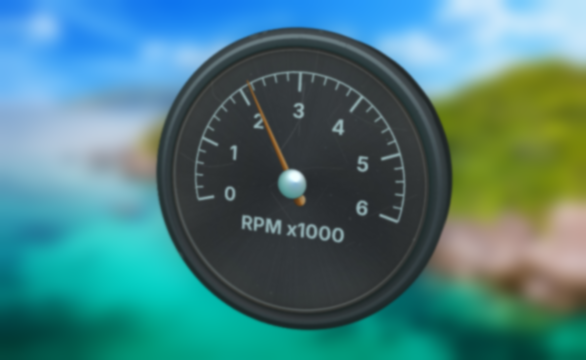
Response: 2200 rpm
